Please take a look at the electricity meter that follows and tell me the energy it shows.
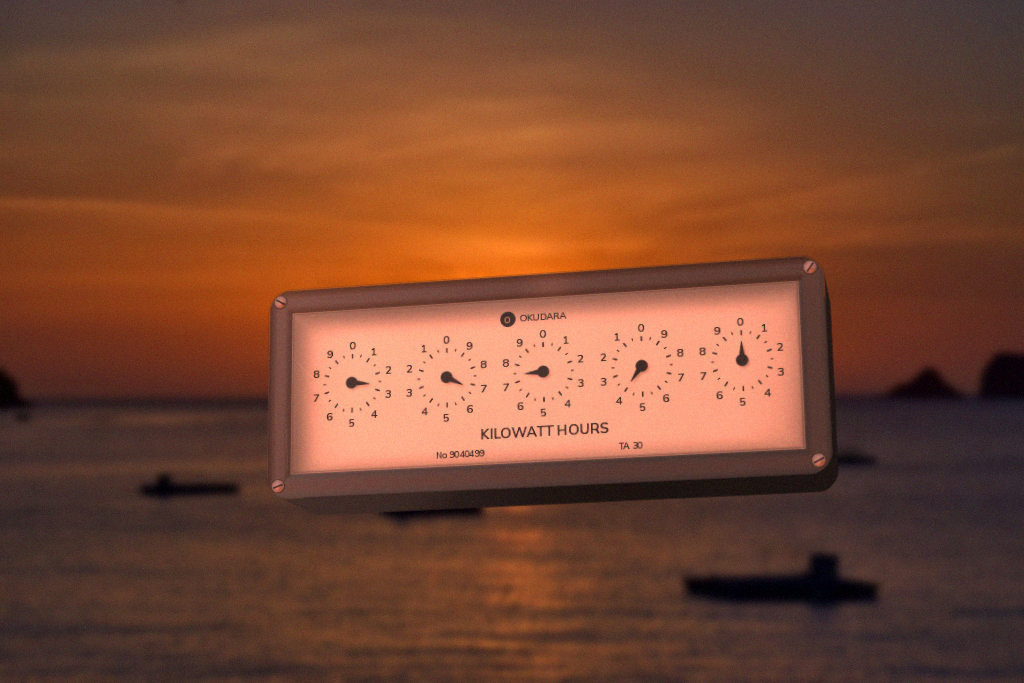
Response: 26740 kWh
